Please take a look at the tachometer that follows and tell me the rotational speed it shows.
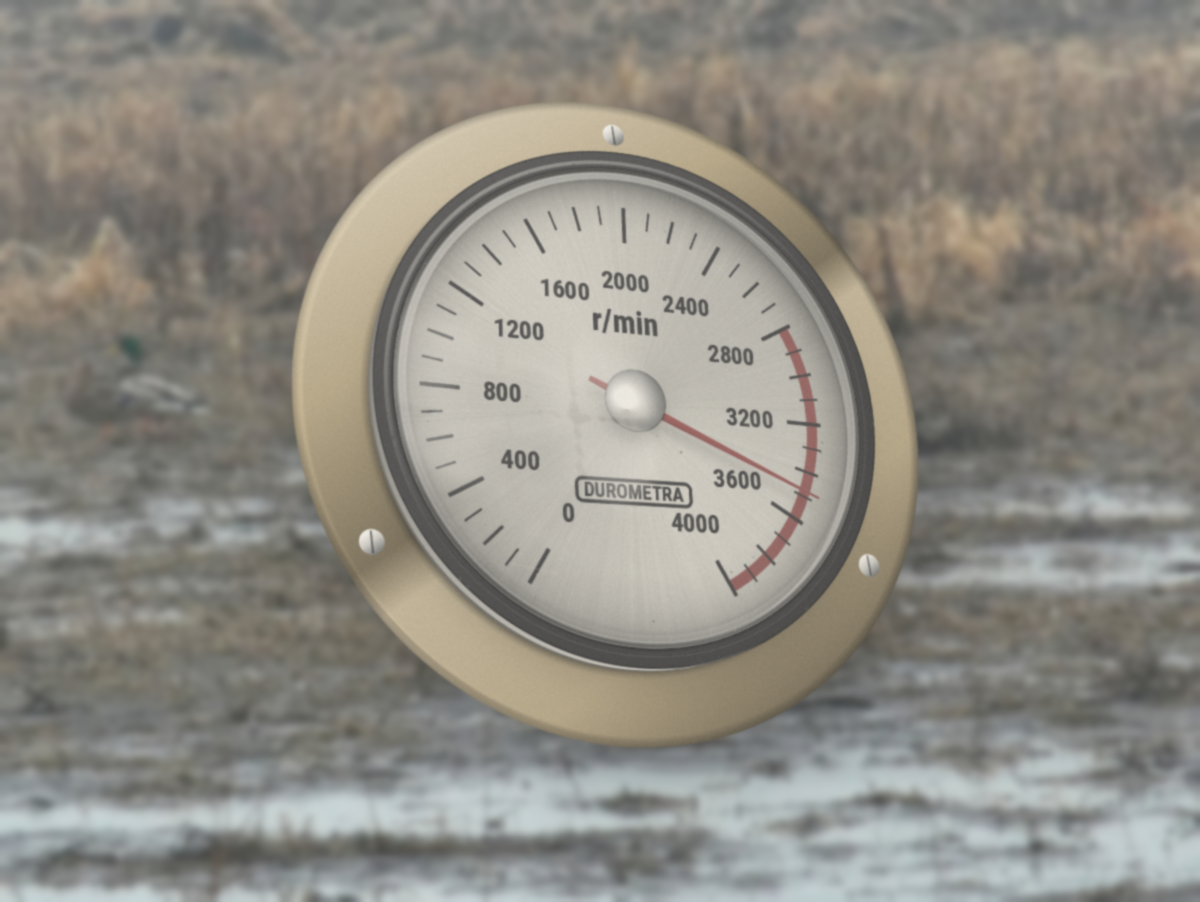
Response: 3500 rpm
